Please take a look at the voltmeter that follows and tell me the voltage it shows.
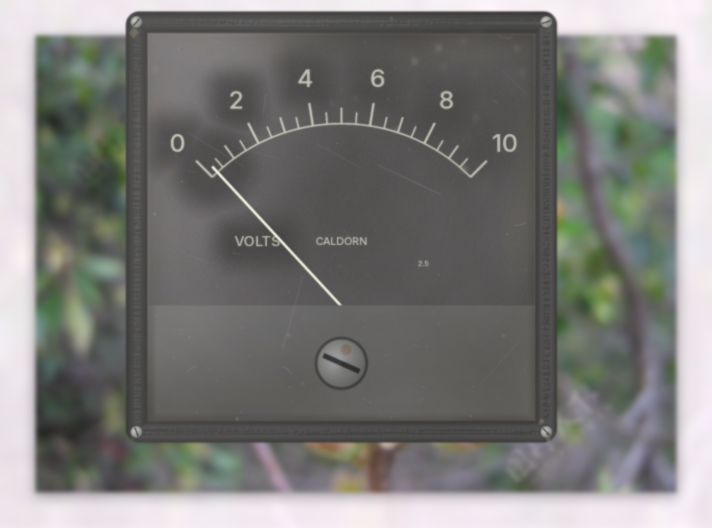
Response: 0.25 V
